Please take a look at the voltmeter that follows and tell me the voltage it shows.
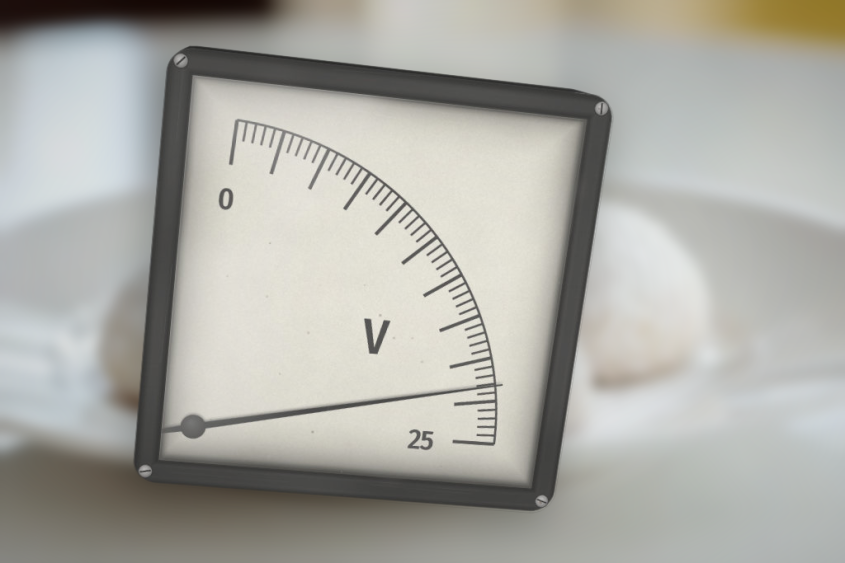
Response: 21.5 V
